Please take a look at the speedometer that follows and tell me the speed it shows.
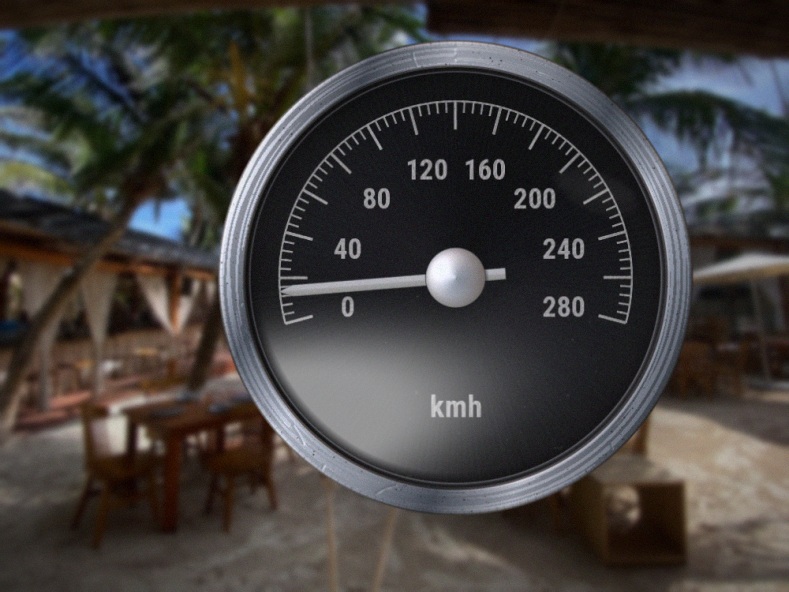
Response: 14 km/h
